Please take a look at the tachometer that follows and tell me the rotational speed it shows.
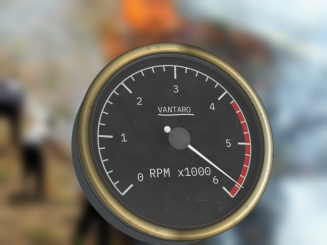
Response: 5800 rpm
